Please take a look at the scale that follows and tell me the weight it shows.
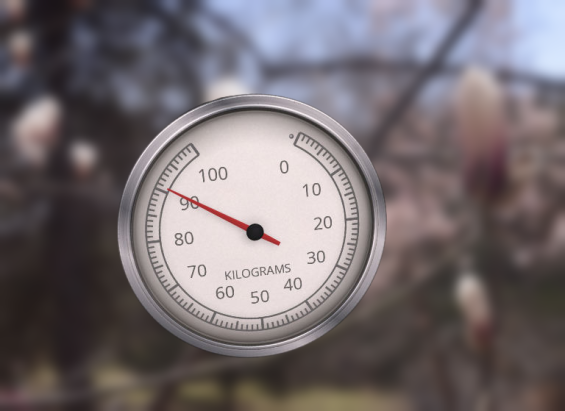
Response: 91 kg
